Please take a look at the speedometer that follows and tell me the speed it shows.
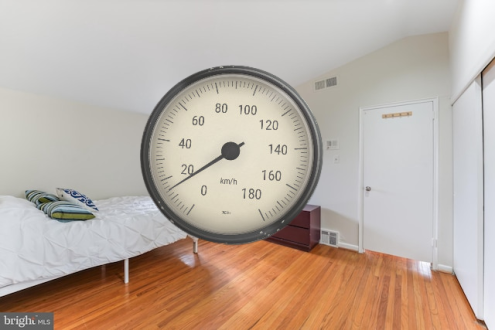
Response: 14 km/h
